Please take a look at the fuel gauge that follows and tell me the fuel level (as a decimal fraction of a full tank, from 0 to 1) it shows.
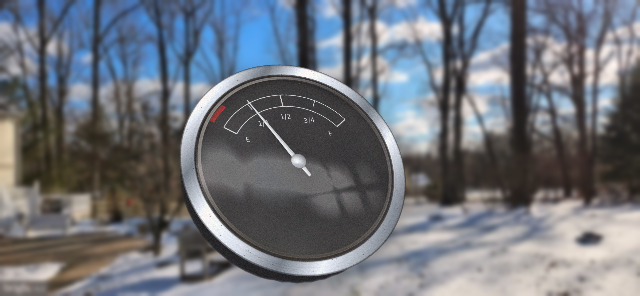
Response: 0.25
